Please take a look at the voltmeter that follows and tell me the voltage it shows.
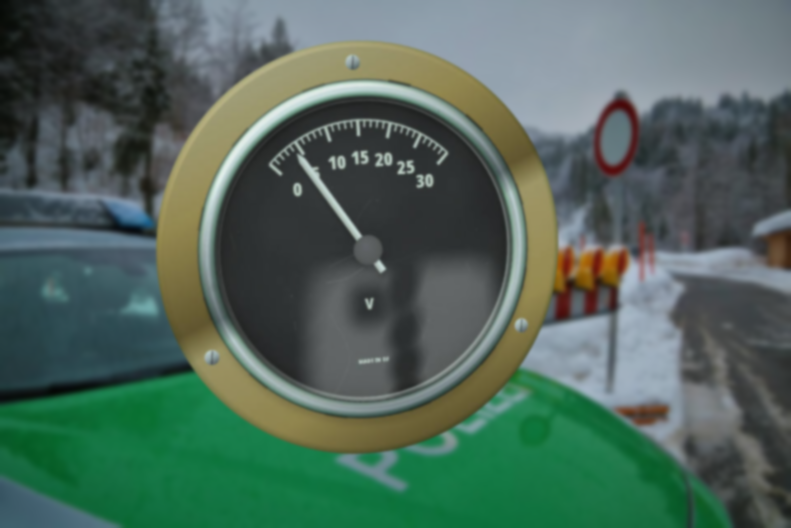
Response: 4 V
